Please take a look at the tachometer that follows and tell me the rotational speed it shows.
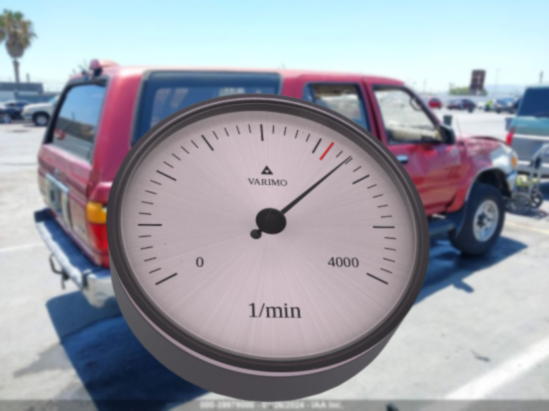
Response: 2800 rpm
